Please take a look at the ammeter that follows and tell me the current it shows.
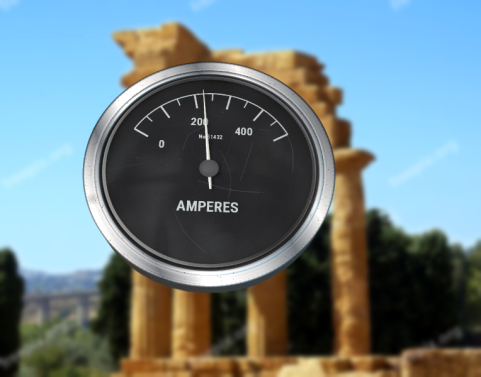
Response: 225 A
